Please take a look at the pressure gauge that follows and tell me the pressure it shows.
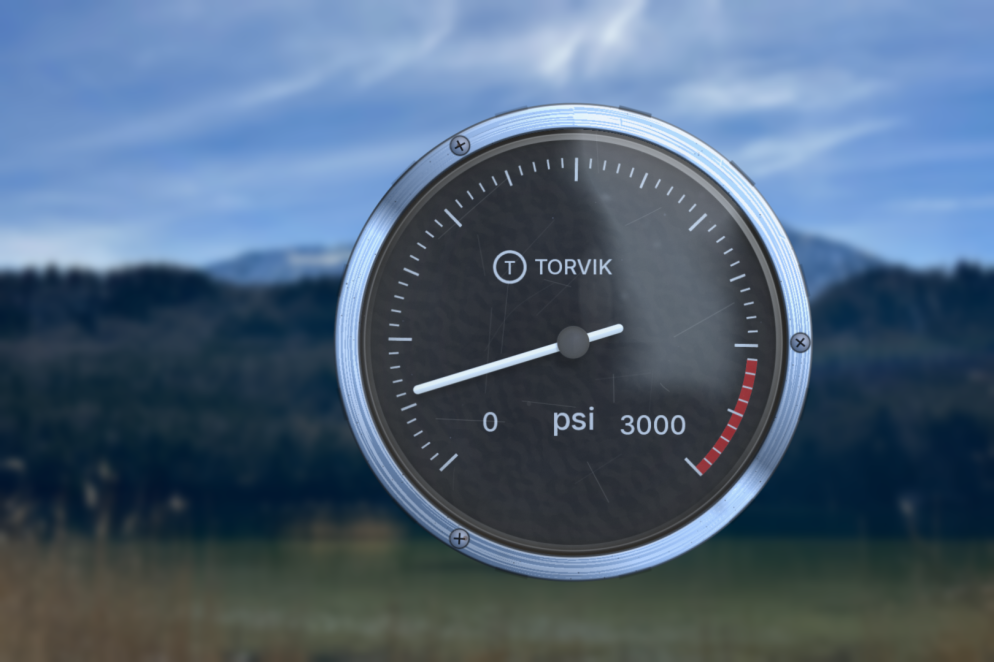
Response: 300 psi
